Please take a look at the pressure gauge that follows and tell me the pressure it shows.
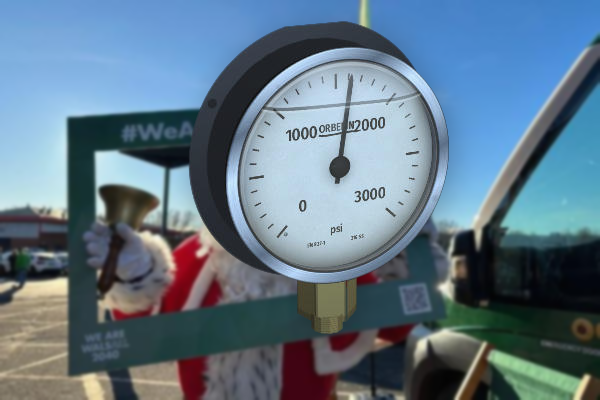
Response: 1600 psi
